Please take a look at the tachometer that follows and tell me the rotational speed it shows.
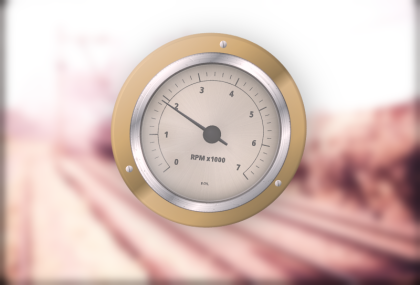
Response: 1900 rpm
